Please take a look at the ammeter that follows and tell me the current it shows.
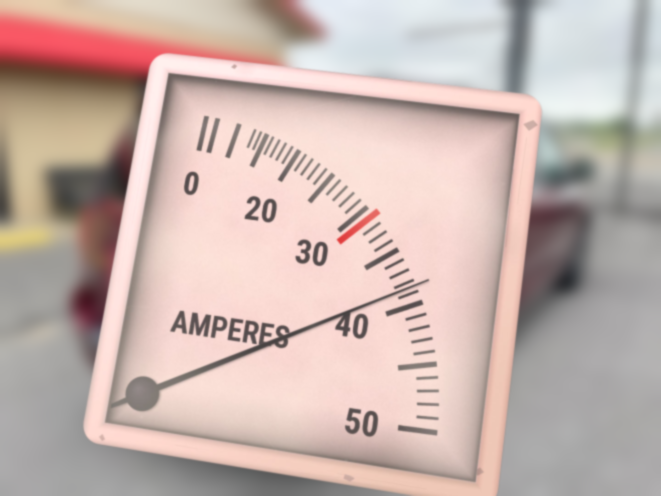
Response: 38.5 A
